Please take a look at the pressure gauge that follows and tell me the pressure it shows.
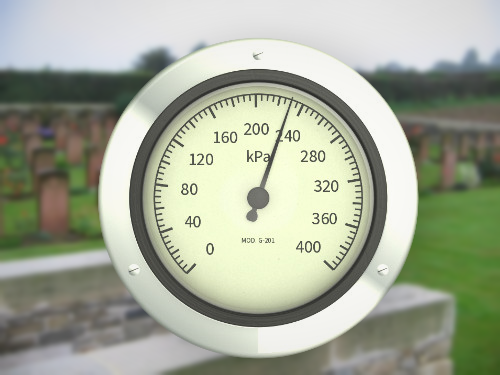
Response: 230 kPa
